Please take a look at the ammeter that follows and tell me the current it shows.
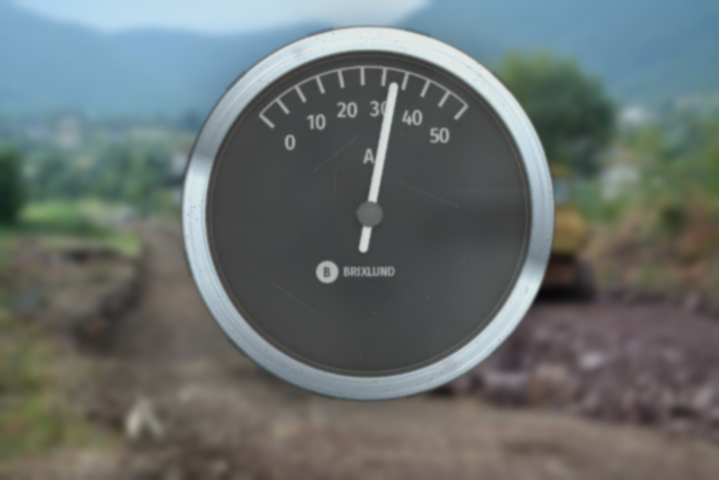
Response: 32.5 A
